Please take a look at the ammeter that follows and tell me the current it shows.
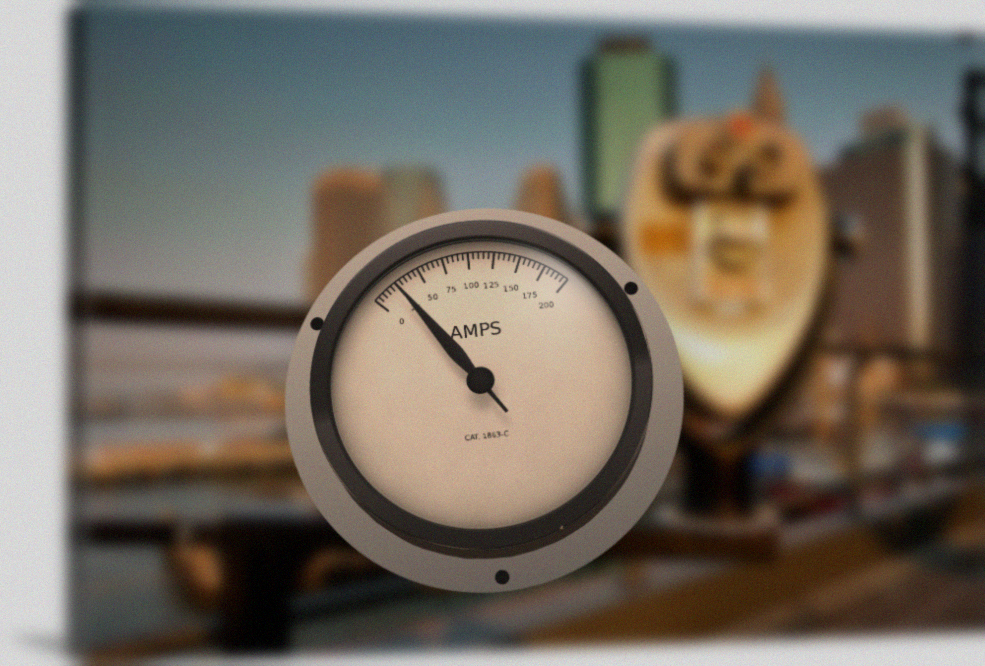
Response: 25 A
